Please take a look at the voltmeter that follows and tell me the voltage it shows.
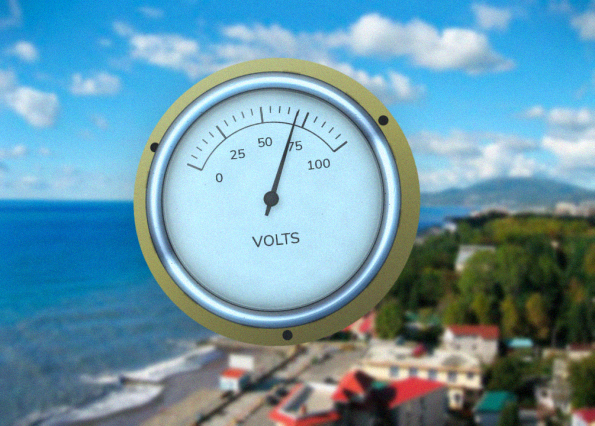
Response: 70 V
